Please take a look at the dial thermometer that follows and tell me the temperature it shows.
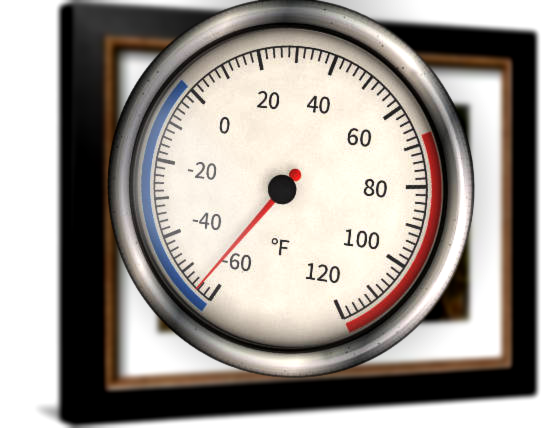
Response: -56 °F
